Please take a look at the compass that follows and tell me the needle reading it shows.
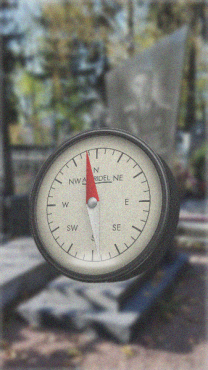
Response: 350 °
